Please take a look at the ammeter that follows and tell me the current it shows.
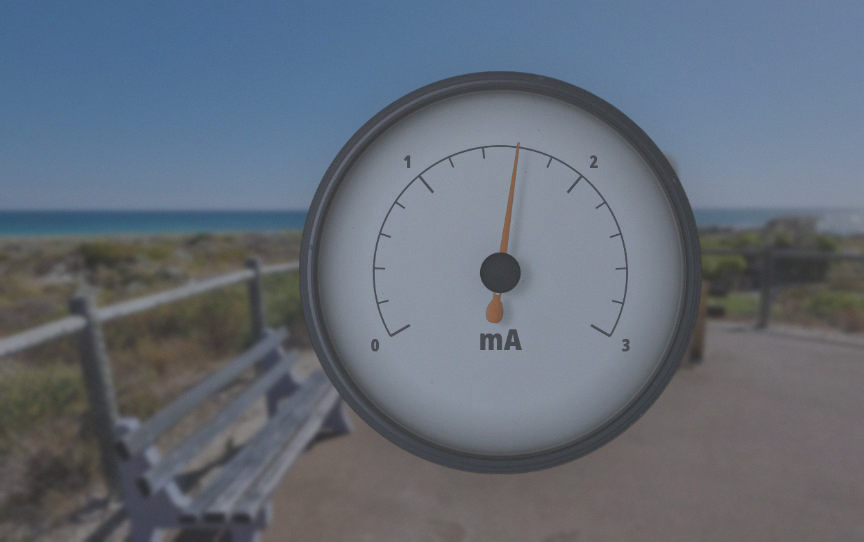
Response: 1.6 mA
